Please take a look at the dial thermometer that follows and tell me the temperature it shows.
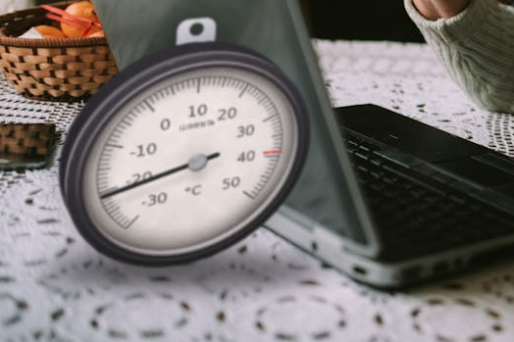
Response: -20 °C
